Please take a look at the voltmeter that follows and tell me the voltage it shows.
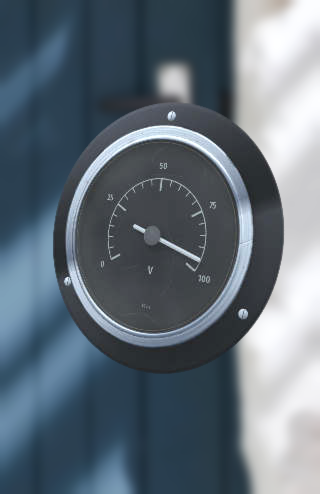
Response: 95 V
